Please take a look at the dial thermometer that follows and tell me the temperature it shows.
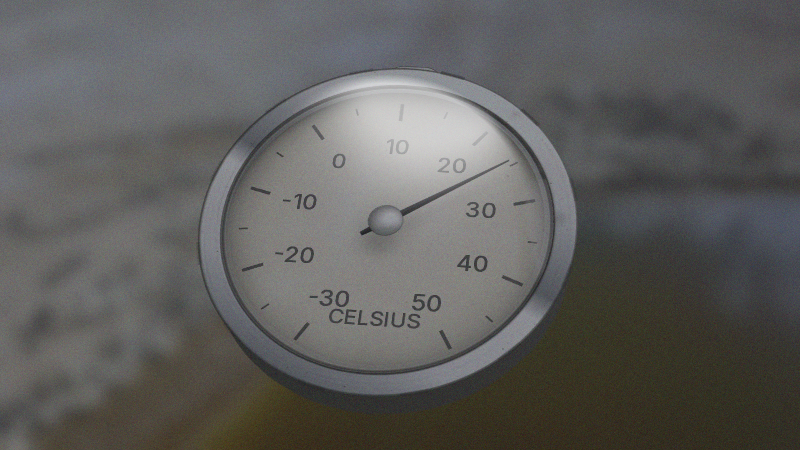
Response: 25 °C
